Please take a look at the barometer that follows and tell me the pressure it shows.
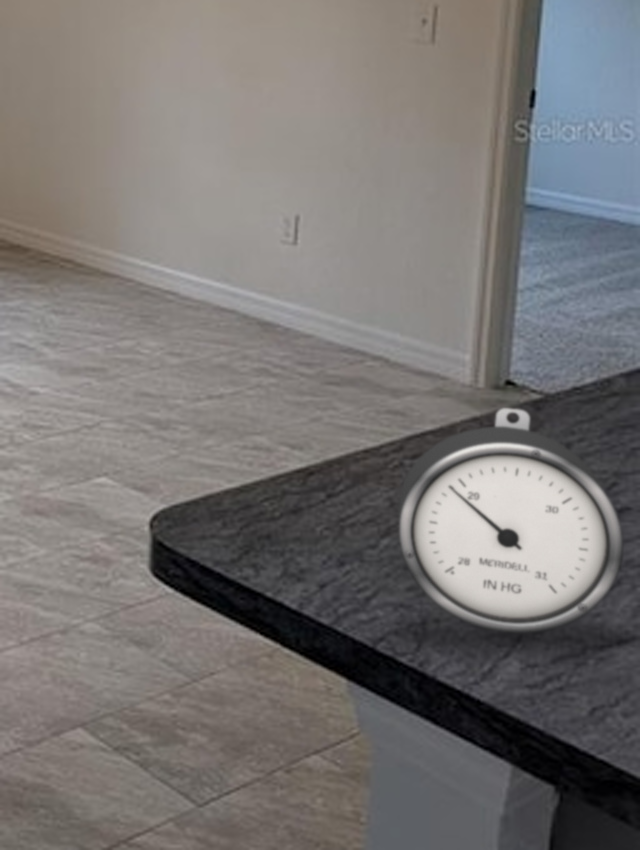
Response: 28.9 inHg
